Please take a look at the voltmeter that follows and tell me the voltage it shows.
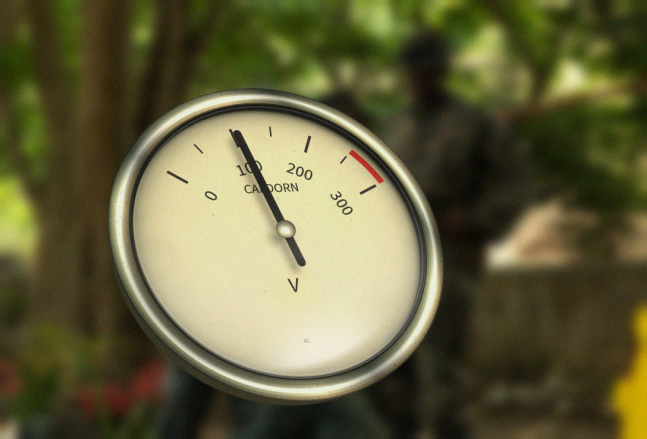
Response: 100 V
